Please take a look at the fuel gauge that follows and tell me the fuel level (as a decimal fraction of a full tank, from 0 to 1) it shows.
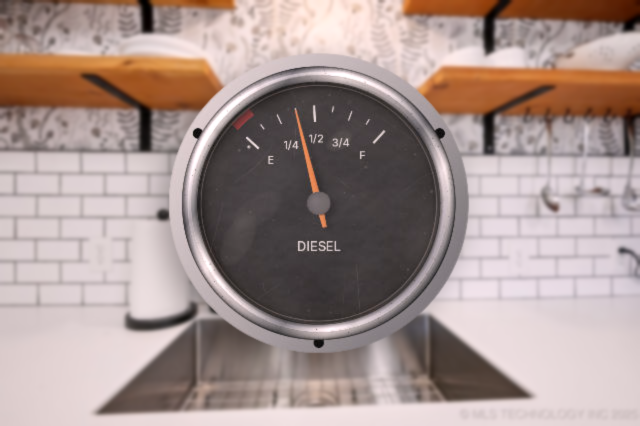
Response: 0.375
